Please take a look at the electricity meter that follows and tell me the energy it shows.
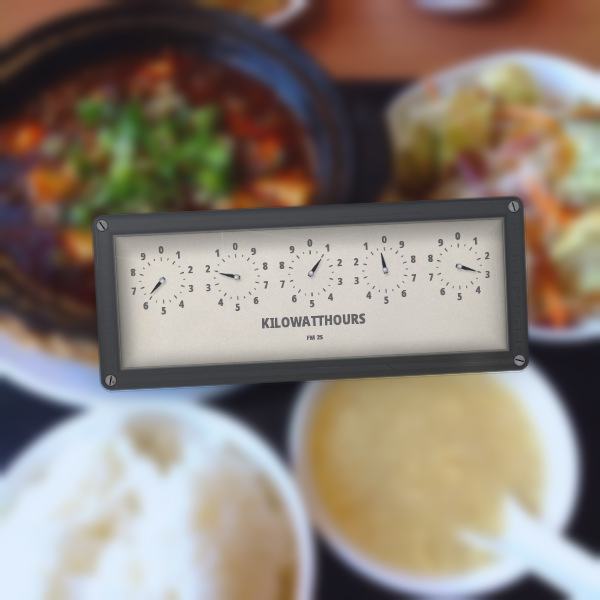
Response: 62103 kWh
